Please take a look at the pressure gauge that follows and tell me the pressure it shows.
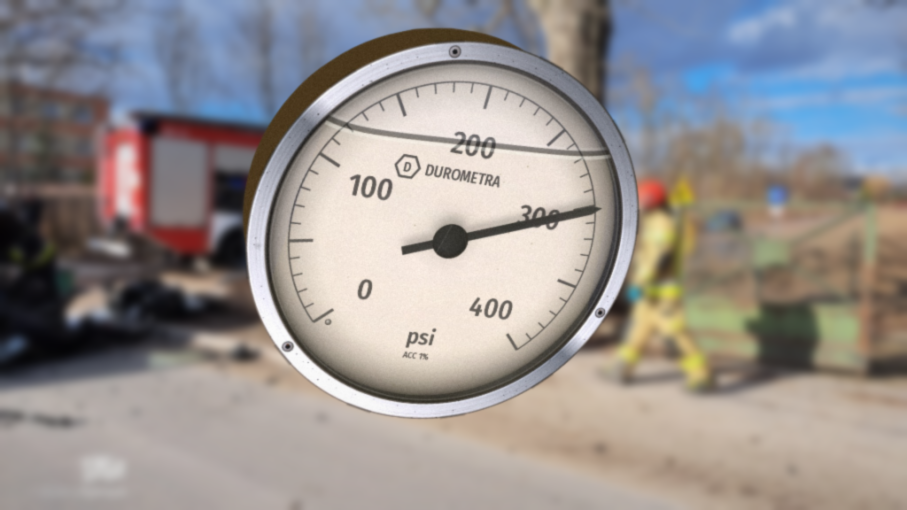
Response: 300 psi
